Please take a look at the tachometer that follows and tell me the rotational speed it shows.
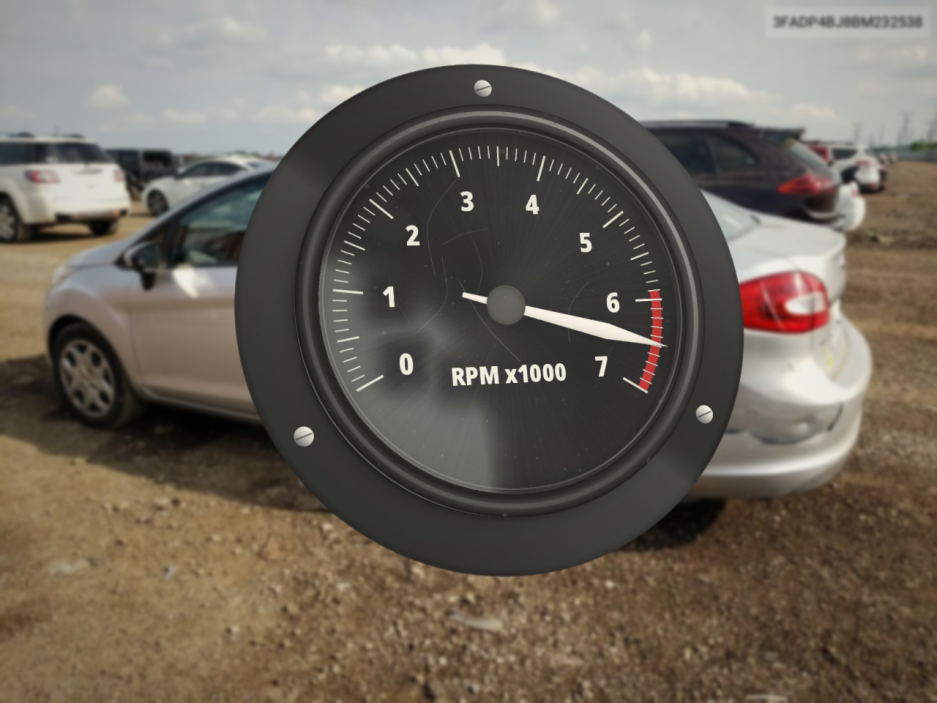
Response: 6500 rpm
